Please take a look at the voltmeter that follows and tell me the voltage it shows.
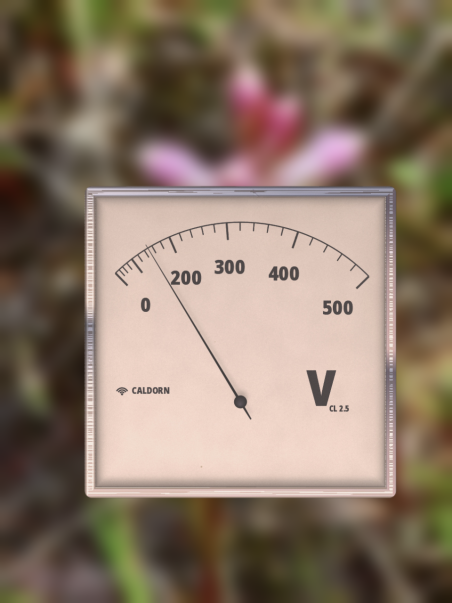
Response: 150 V
